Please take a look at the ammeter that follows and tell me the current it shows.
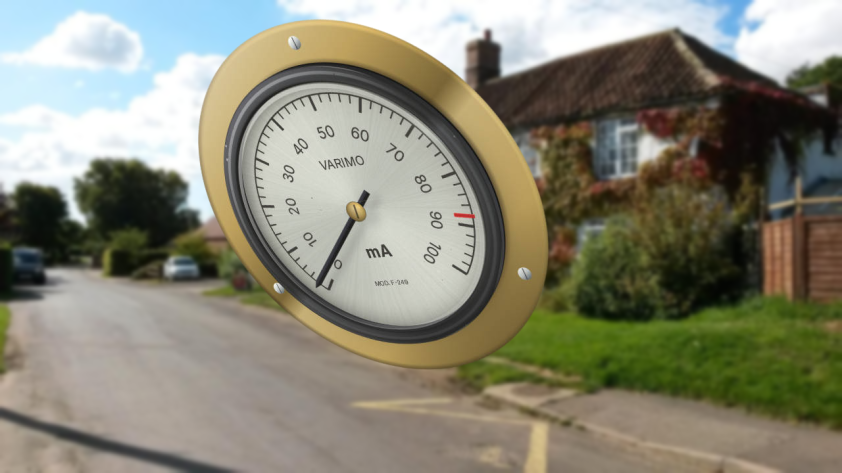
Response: 2 mA
